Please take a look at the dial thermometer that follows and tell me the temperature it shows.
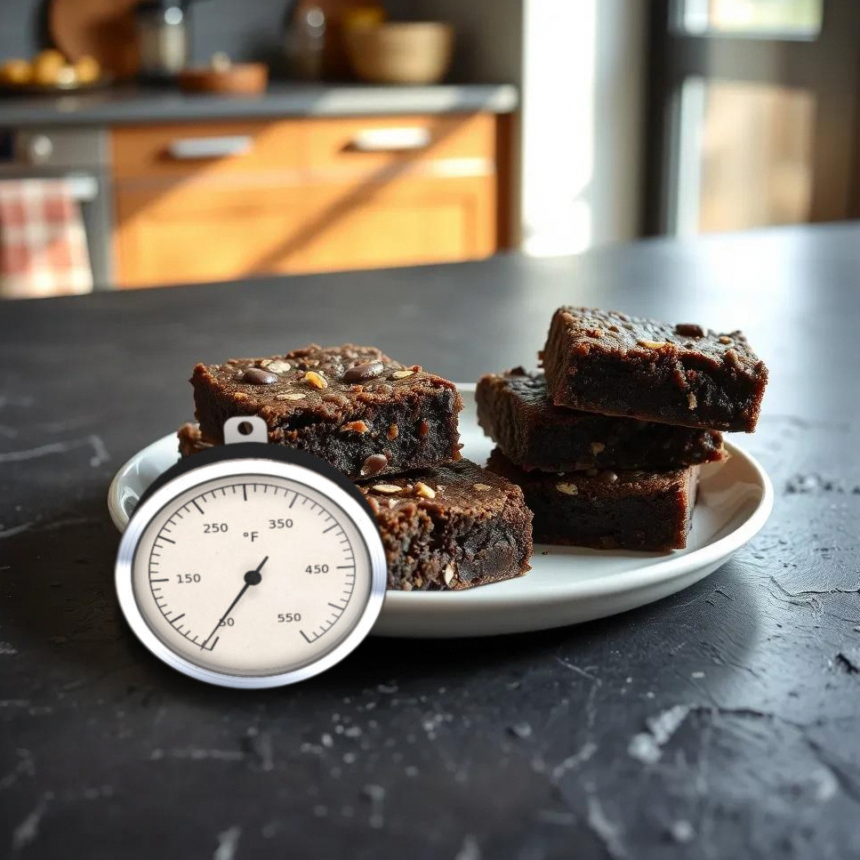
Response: 60 °F
